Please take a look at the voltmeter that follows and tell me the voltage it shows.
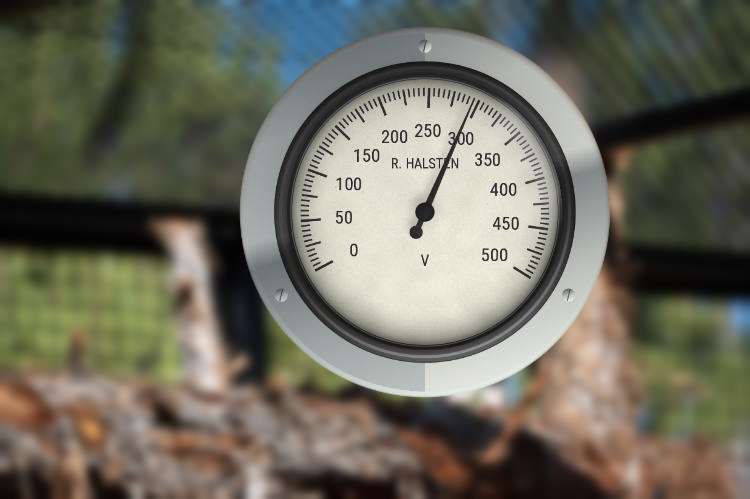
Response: 295 V
